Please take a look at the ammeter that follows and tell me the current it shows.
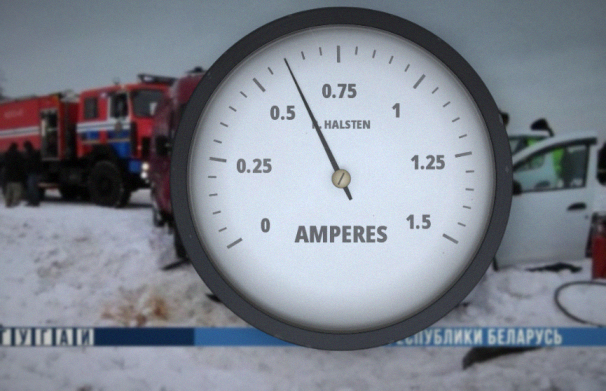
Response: 0.6 A
